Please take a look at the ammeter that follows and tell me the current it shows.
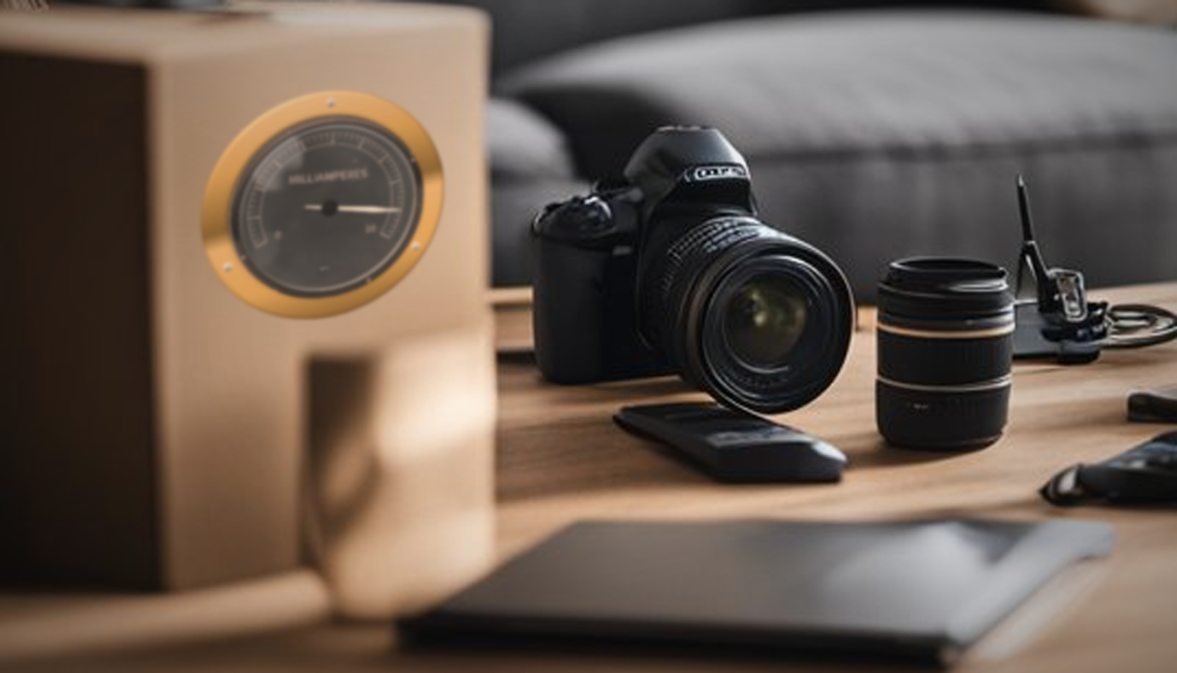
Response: 9 mA
